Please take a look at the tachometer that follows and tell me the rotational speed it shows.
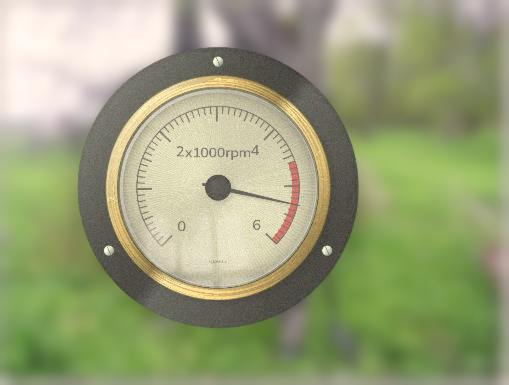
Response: 5300 rpm
